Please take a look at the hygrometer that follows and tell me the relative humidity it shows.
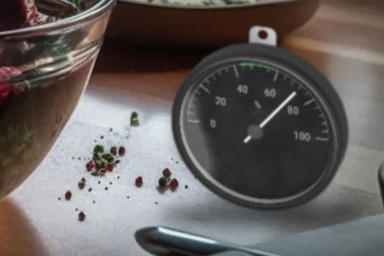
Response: 72 %
